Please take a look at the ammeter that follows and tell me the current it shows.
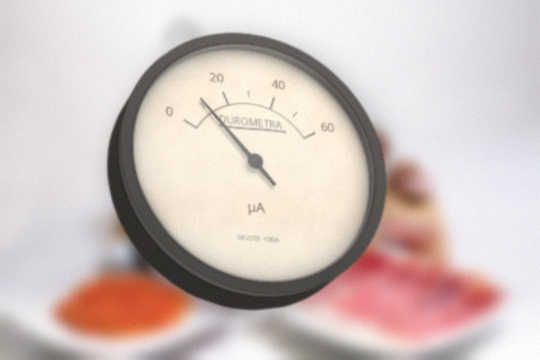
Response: 10 µA
